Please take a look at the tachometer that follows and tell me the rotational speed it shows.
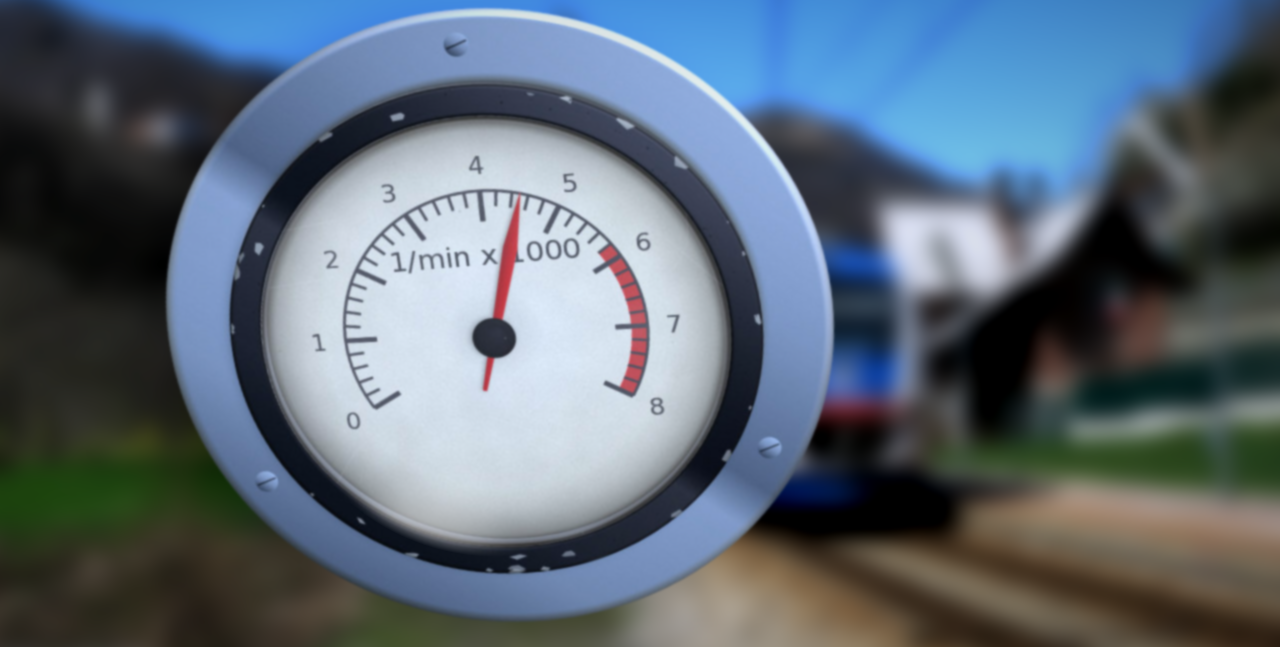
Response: 4500 rpm
